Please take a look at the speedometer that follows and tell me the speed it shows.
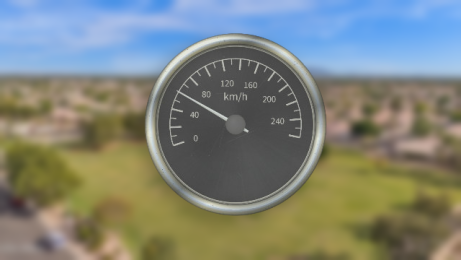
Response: 60 km/h
